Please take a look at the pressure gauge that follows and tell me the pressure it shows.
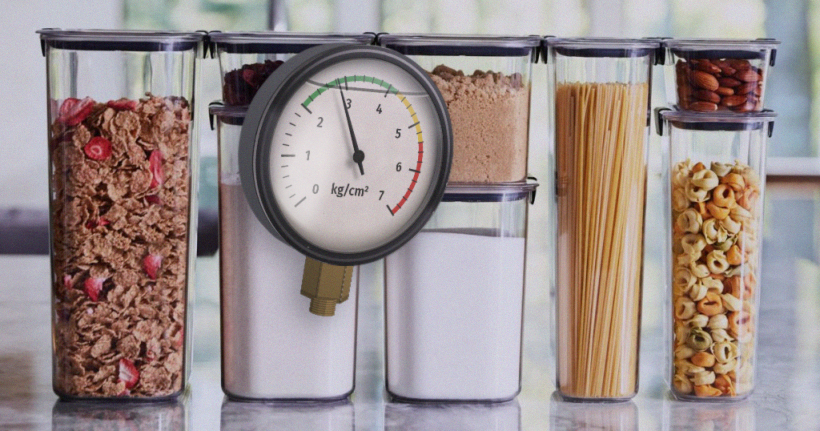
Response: 2.8 kg/cm²
